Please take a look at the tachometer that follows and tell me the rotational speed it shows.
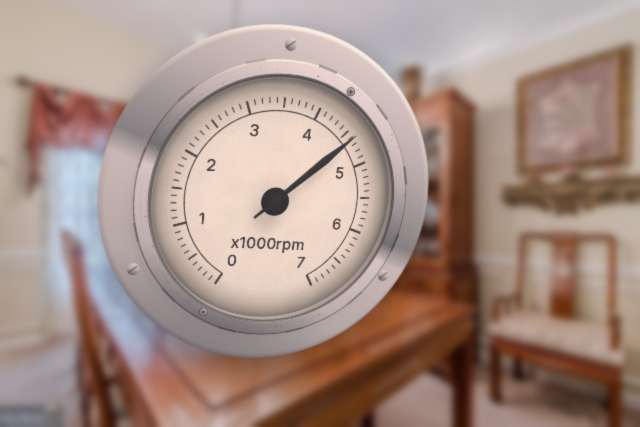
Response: 4600 rpm
